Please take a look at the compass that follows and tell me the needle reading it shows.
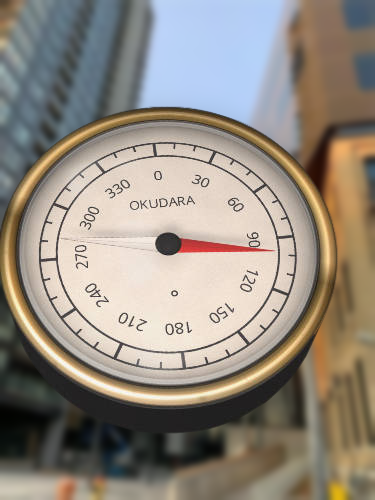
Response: 100 °
